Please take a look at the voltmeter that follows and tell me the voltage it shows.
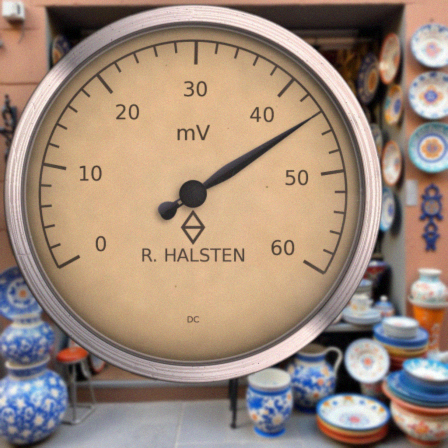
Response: 44 mV
